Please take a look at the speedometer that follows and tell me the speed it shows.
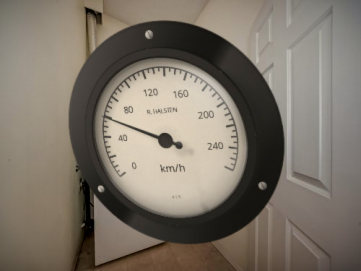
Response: 60 km/h
